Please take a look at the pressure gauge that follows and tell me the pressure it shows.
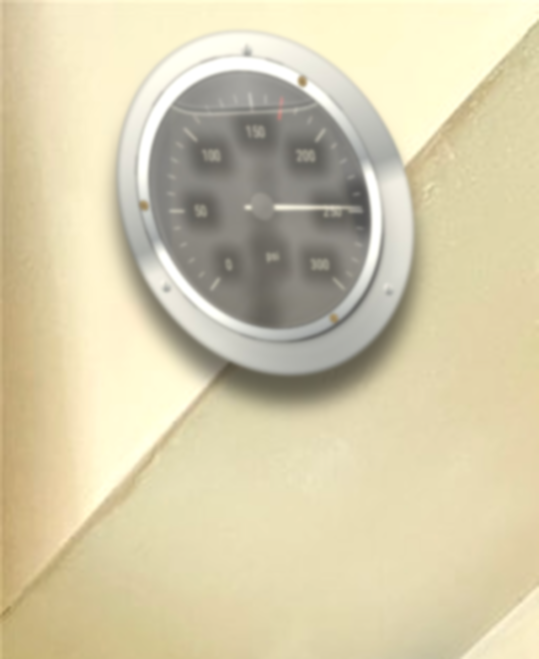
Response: 250 psi
